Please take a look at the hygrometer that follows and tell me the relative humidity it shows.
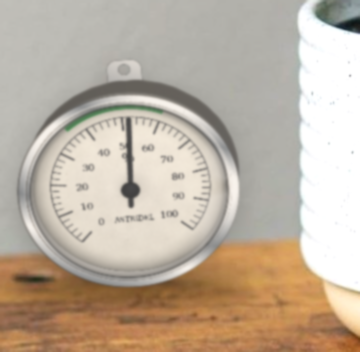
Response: 52 %
